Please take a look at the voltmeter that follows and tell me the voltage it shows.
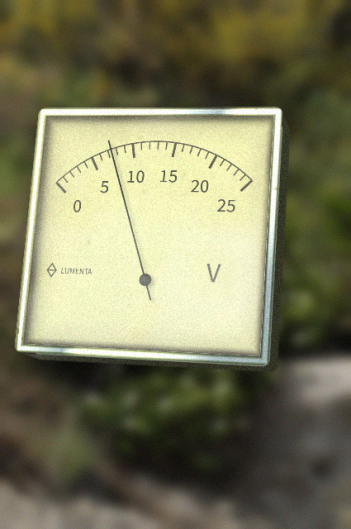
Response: 7.5 V
